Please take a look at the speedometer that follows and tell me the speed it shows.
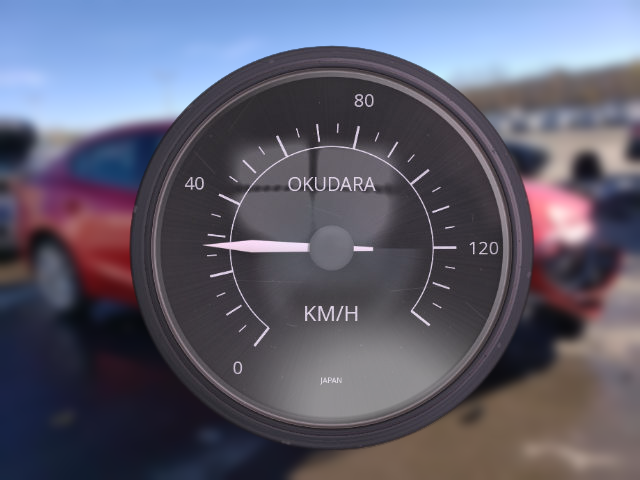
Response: 27.5 km/h
